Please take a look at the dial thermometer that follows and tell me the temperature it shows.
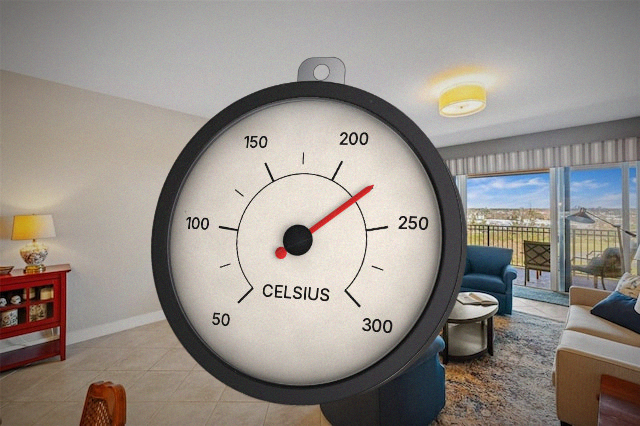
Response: 225 °C
